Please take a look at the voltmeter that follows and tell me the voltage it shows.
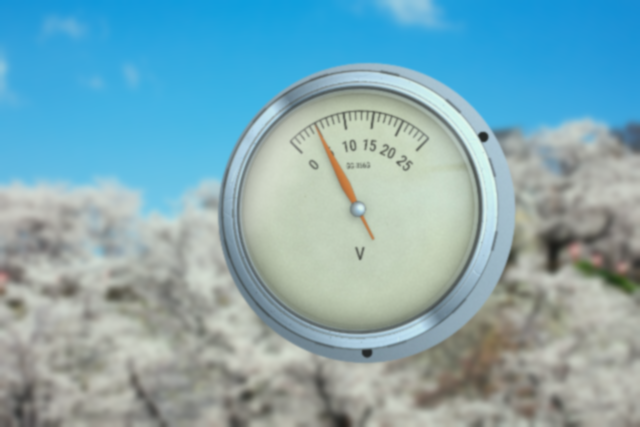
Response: 5 V
